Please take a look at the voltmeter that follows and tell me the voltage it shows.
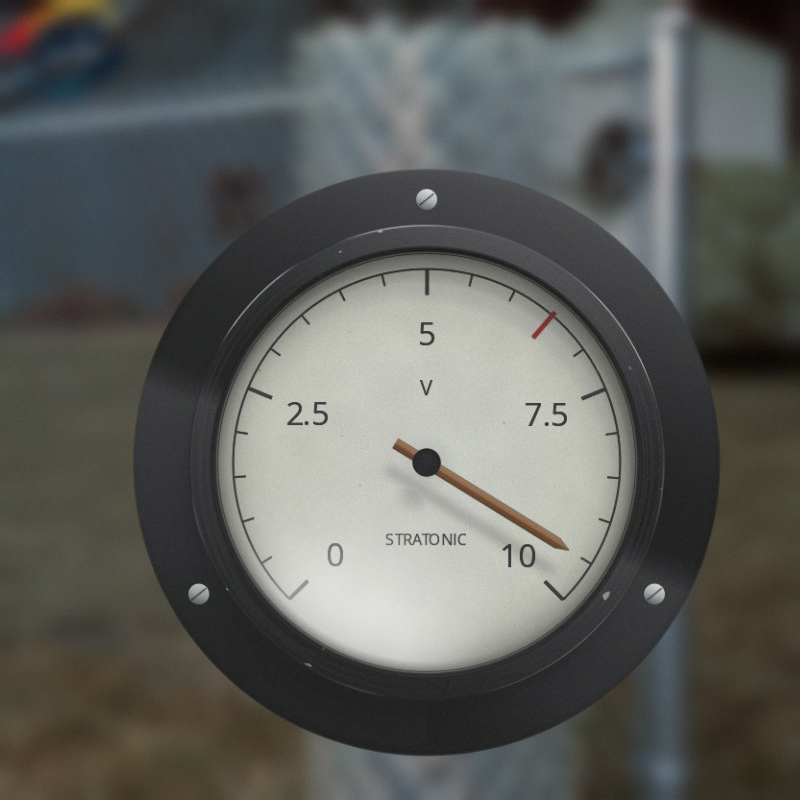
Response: 9.5 V
